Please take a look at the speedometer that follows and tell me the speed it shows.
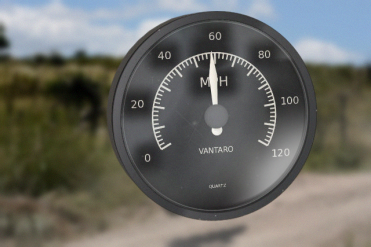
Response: 58 mph
